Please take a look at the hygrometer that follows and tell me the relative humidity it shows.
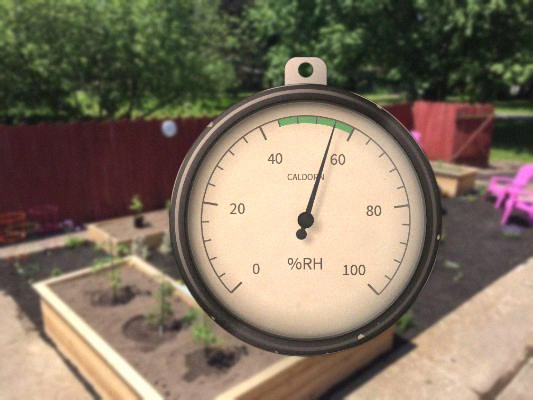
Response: 56 %
